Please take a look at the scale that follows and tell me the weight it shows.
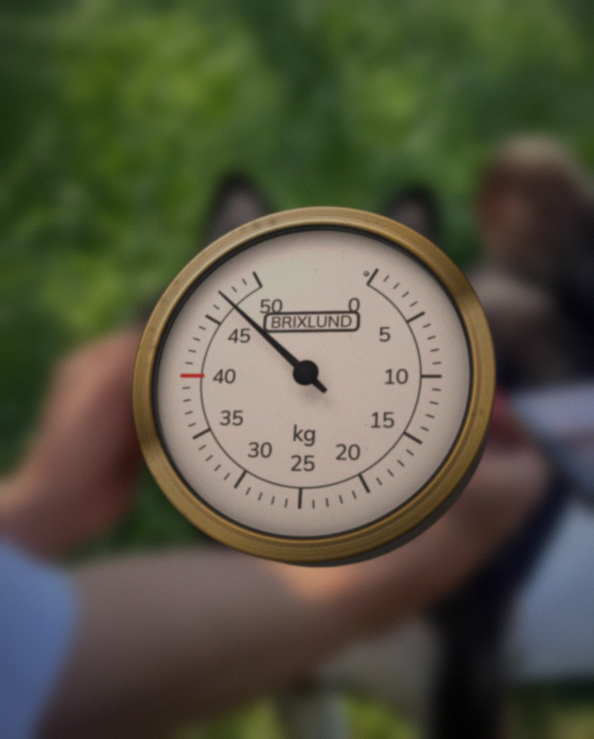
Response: 47 kg
